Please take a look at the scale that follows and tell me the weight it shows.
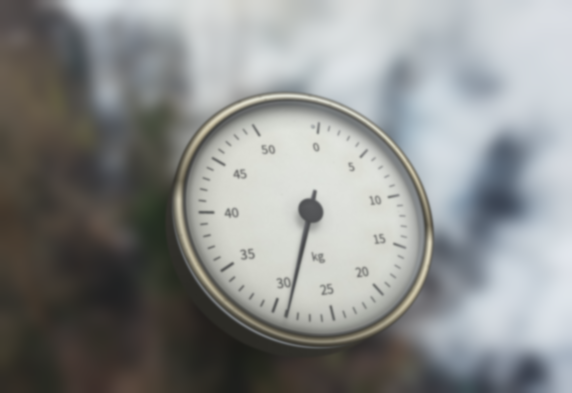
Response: 29 kg
